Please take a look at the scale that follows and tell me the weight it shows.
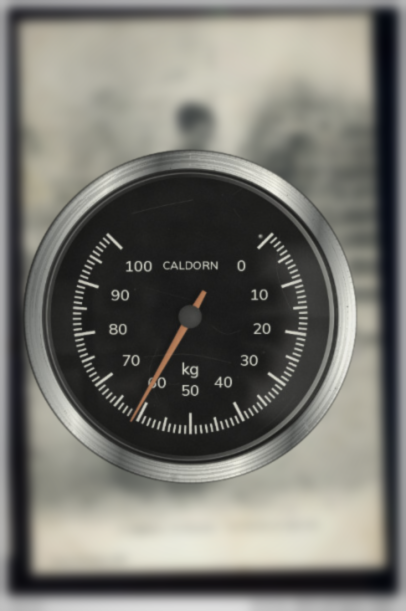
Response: 61 kg
